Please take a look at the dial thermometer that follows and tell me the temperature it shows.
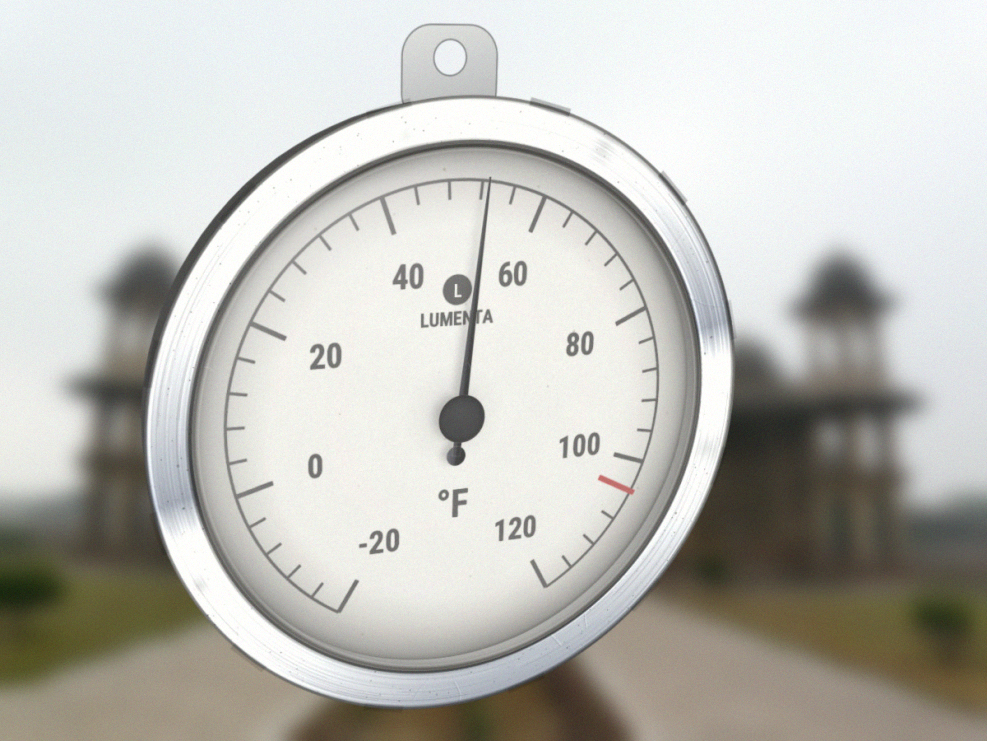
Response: 52 °F
